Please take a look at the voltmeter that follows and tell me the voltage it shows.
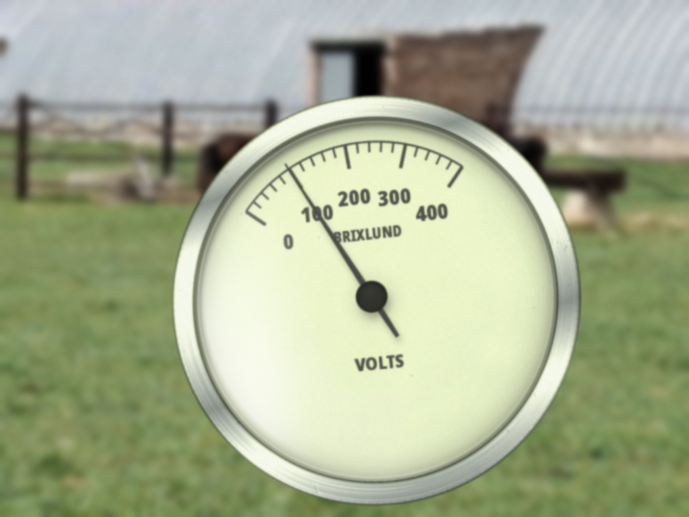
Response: 100 V
